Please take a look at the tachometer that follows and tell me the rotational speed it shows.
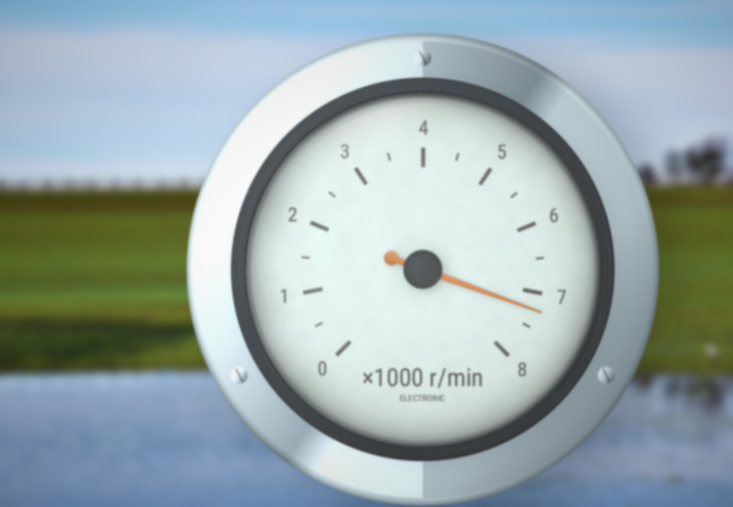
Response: 7250 rpm
